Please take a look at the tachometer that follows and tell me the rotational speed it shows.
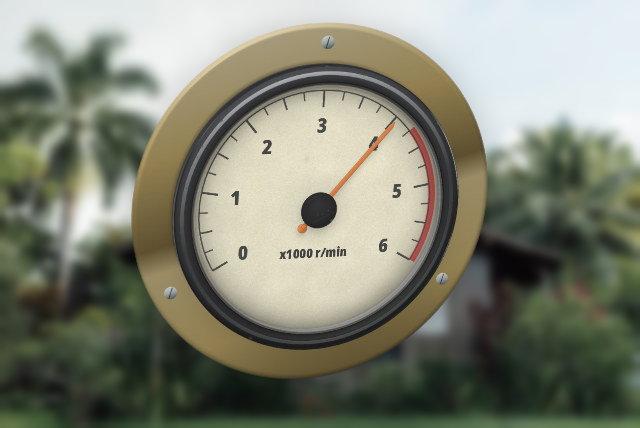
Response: 4000 rpm
